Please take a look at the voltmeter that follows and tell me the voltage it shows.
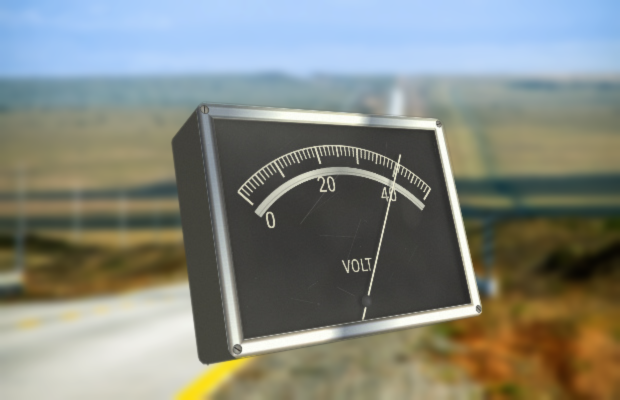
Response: 40 V
